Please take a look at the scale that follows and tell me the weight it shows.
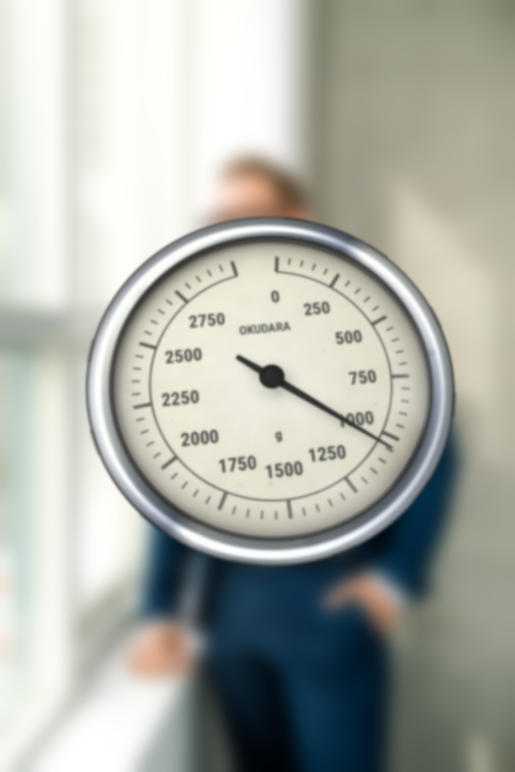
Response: 1050 g
